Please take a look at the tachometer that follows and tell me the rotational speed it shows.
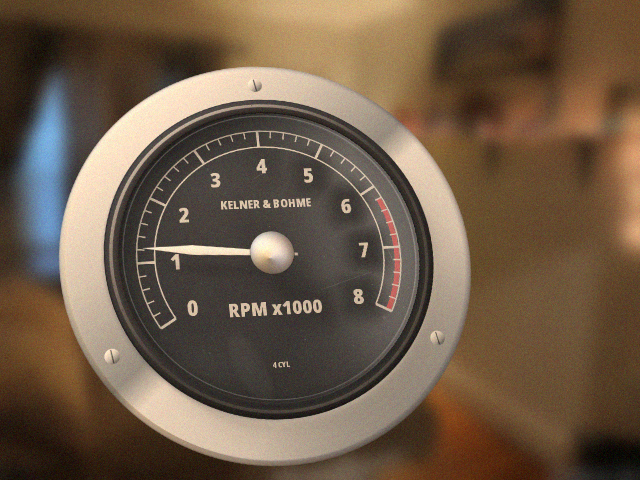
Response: 1200 rpm
